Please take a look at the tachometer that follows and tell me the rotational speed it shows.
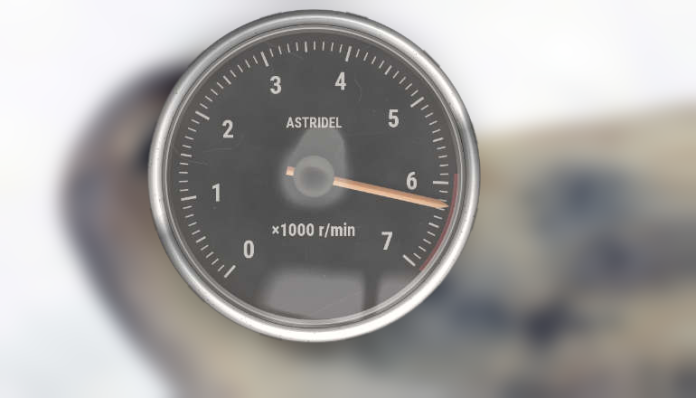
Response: 6250 rpm
